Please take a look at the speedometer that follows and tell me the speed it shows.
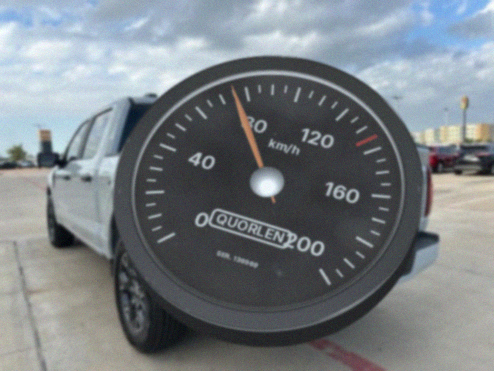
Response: 75 km/h
